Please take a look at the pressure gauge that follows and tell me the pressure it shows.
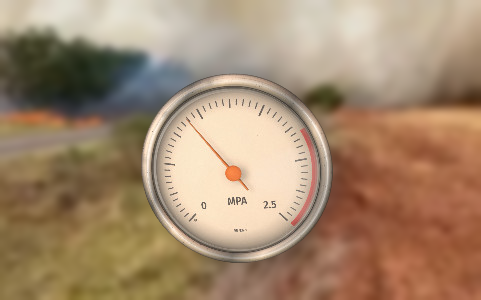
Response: 0.9 MPa
